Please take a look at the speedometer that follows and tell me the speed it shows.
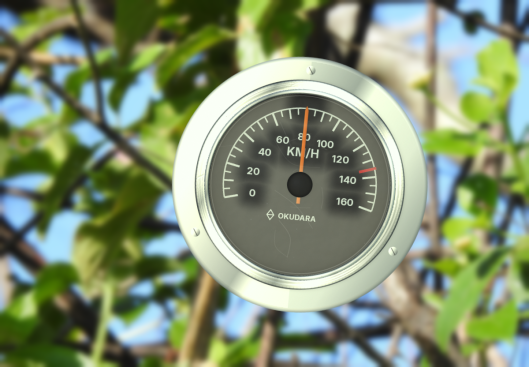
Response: 80 km/h
